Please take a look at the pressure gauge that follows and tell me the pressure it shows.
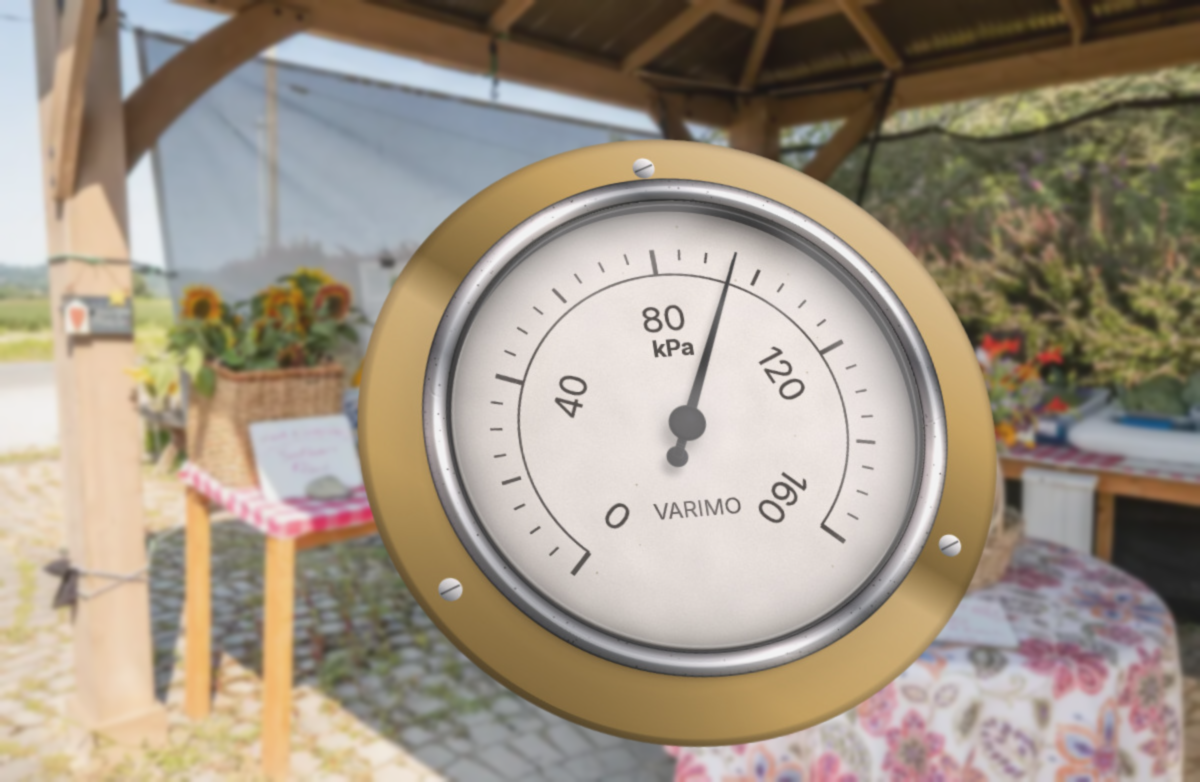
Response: 95 kPa
